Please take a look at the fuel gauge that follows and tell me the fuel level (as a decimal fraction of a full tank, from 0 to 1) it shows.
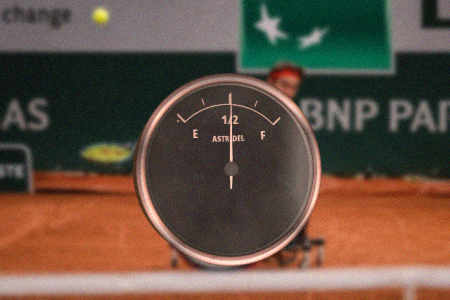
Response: 0.5
